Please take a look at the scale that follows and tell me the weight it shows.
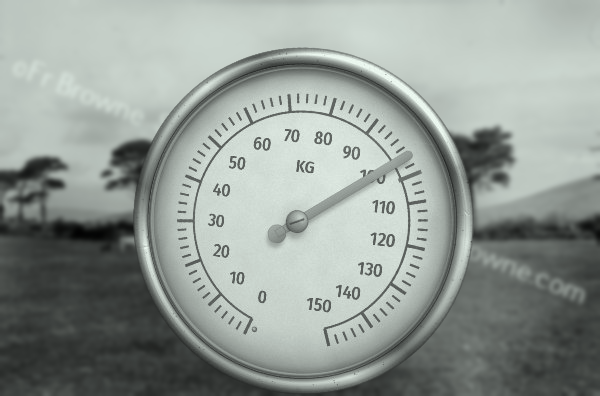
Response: 100 kg
